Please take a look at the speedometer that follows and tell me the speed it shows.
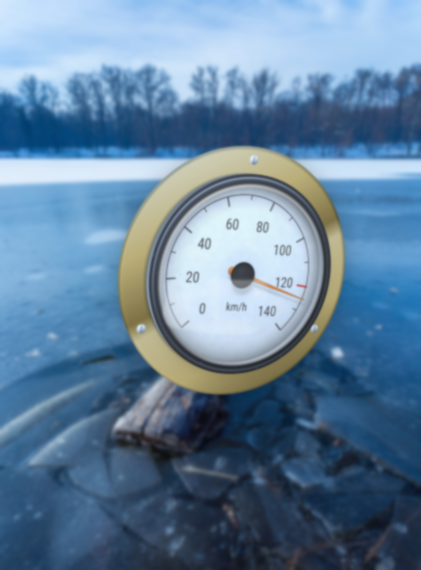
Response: 125 km/h
